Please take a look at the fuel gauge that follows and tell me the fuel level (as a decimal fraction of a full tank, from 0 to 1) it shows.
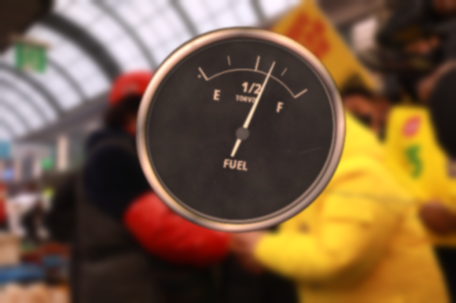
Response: 0.625
